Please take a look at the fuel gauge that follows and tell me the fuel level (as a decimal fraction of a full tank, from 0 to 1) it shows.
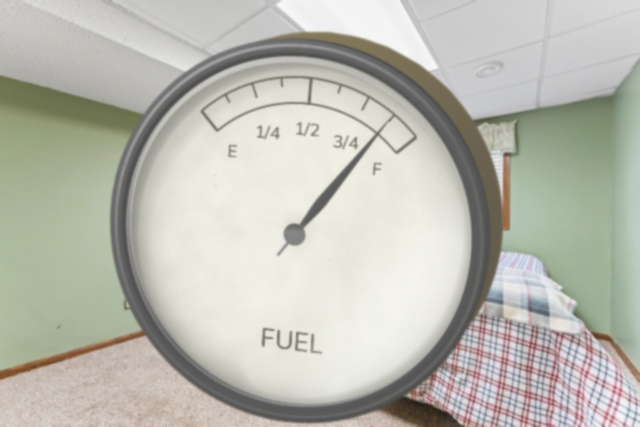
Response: 0.875
